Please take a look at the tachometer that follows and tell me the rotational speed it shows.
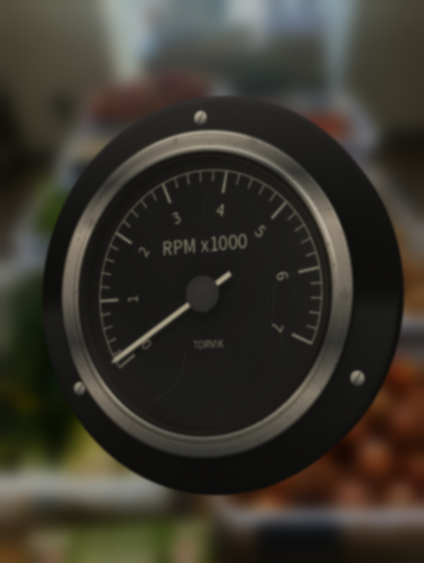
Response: 100 rpm
